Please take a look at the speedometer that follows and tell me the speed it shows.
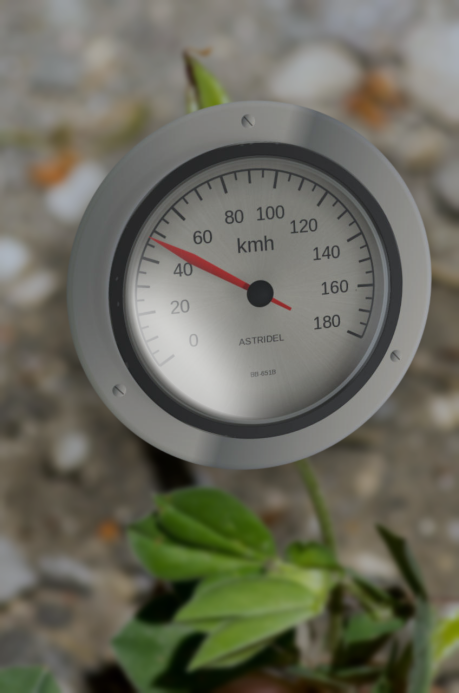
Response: 47.5 km/h
